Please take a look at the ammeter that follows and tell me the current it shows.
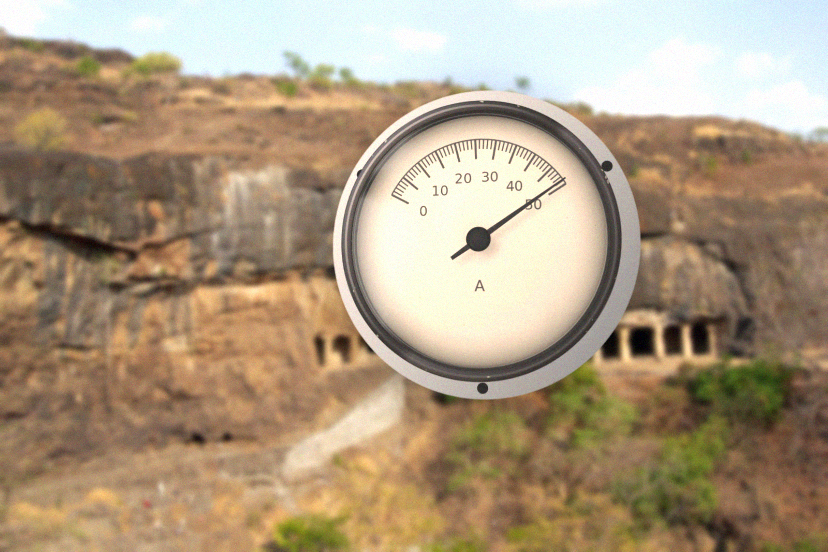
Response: 49 A
